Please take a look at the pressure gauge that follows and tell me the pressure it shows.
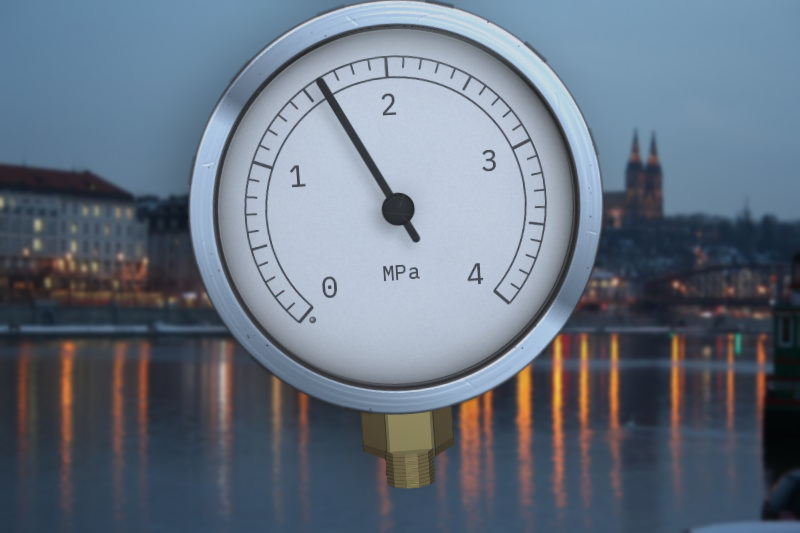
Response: 1.6 MPa
